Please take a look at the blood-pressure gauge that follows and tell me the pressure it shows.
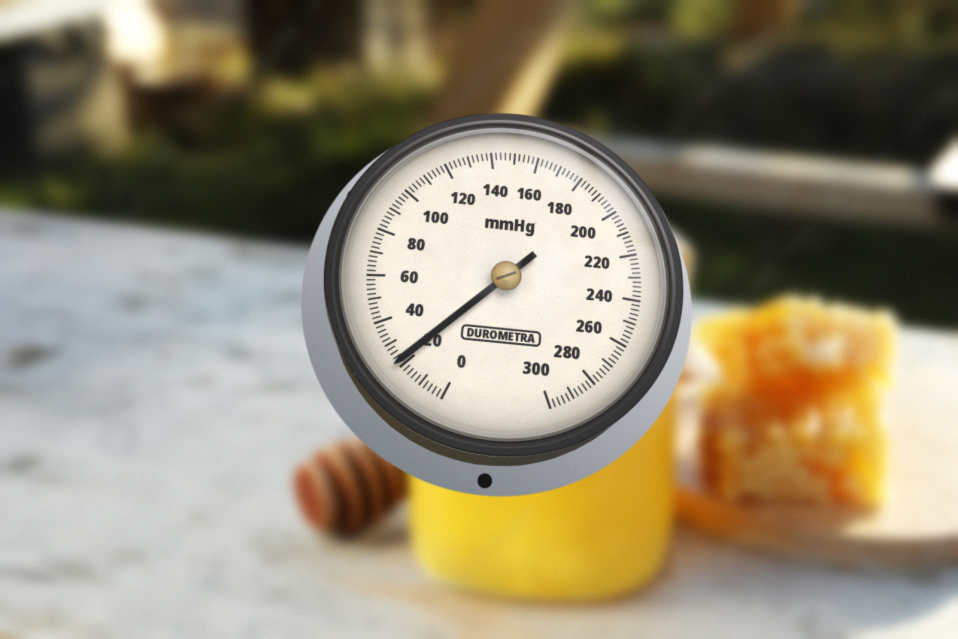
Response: 22 mmHg
